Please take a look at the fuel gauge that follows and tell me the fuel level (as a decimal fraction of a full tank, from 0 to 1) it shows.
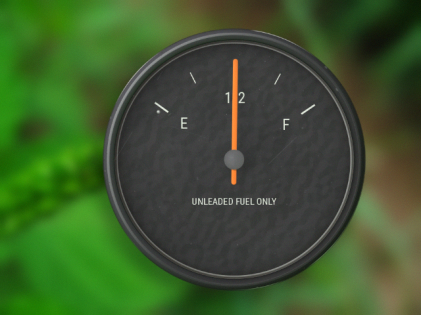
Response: 0.5
